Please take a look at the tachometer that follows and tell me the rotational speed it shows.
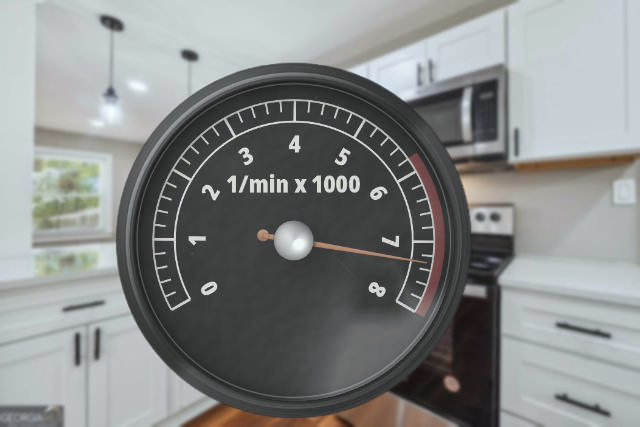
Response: 7300 rpm
